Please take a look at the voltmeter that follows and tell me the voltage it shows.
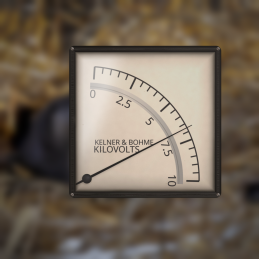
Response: 6.75 kV
